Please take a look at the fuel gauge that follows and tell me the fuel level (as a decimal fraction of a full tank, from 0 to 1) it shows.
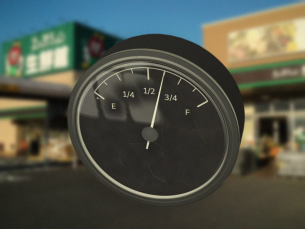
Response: 0.625
